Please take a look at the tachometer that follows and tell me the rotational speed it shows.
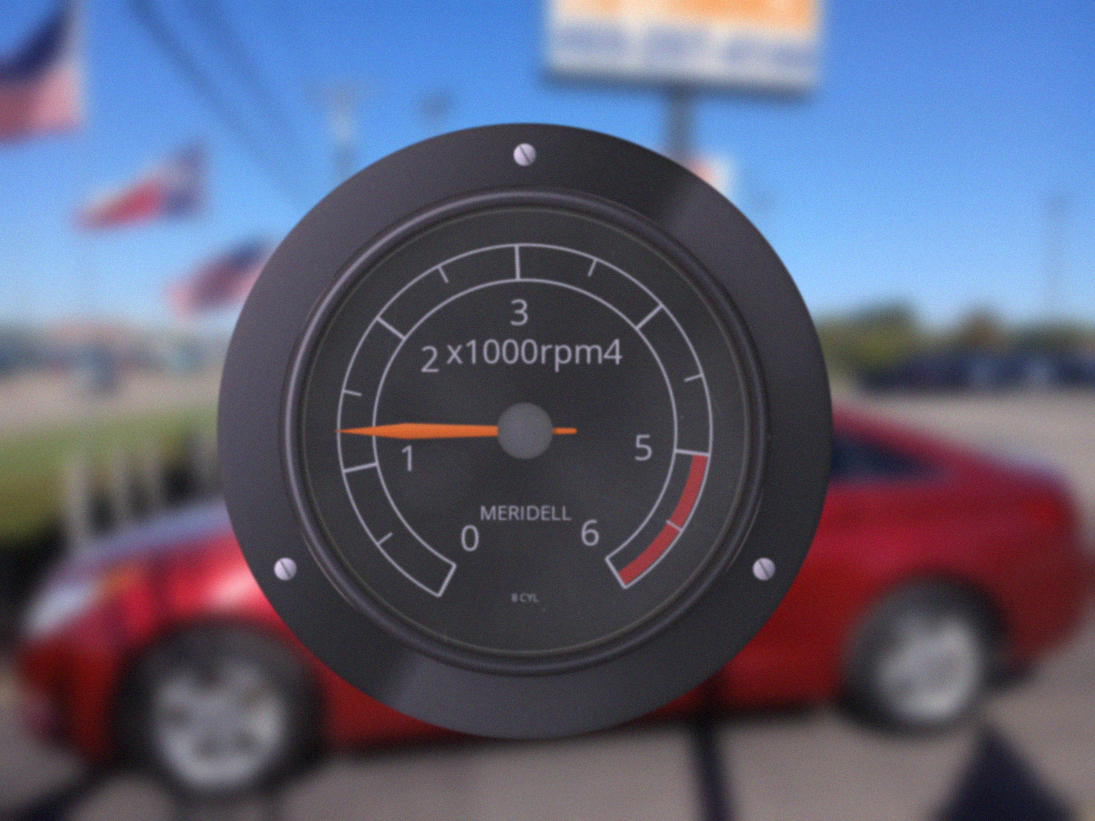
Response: 1250 rpm
